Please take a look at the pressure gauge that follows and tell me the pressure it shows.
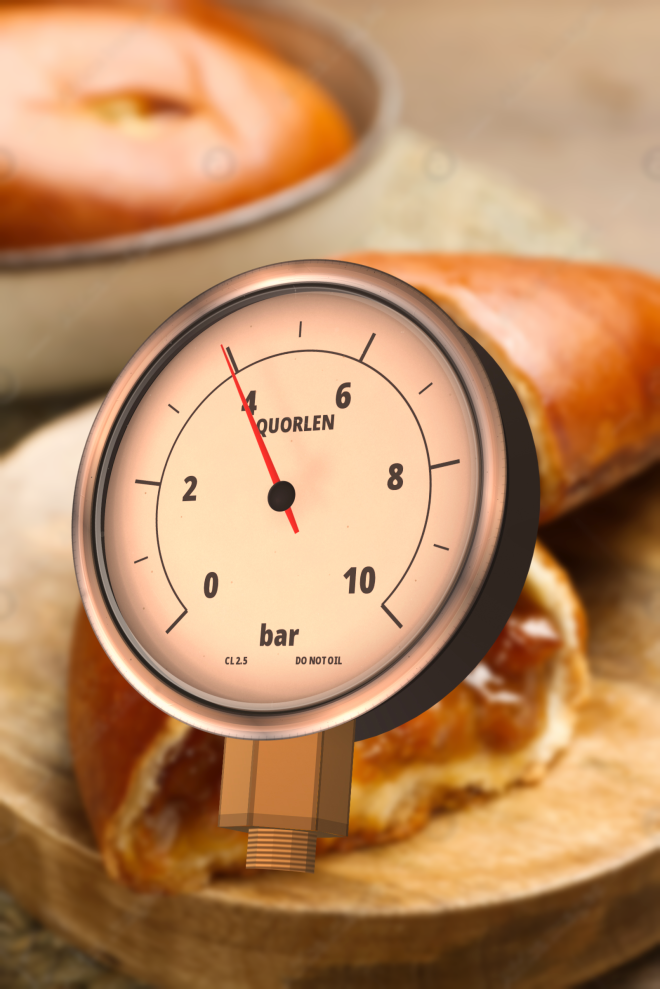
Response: 4 bar
